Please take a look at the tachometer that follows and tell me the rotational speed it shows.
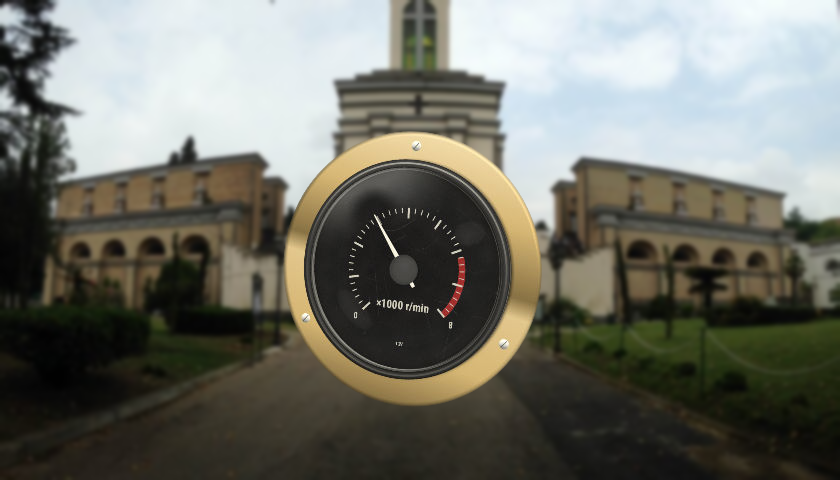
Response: 3000 rpm
